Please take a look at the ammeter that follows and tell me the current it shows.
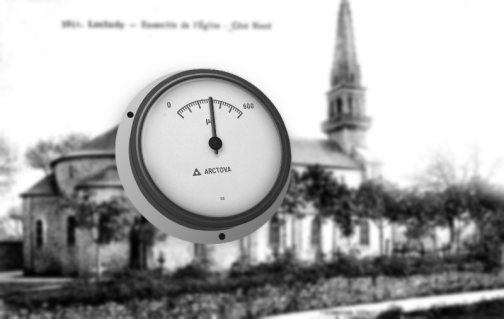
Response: 300 µA
